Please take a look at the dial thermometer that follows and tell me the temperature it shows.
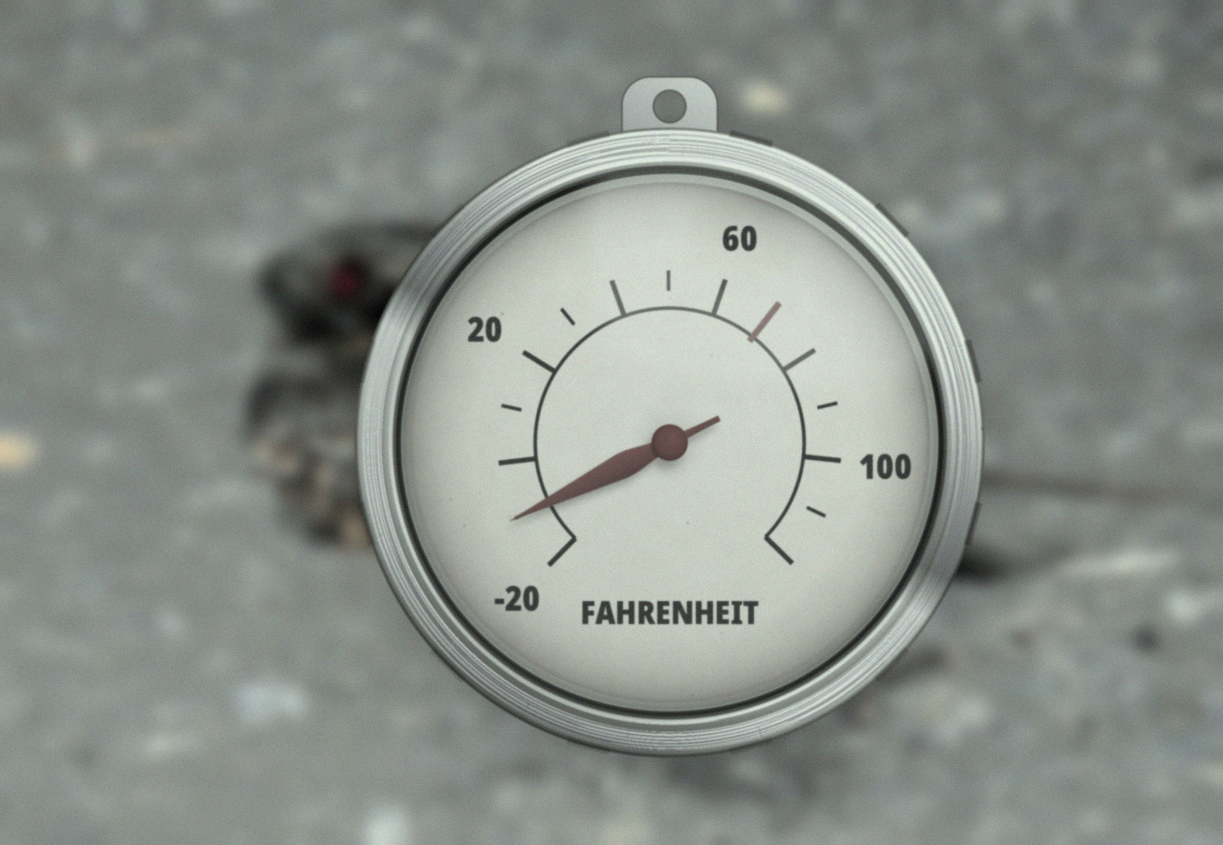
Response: -10 °F
